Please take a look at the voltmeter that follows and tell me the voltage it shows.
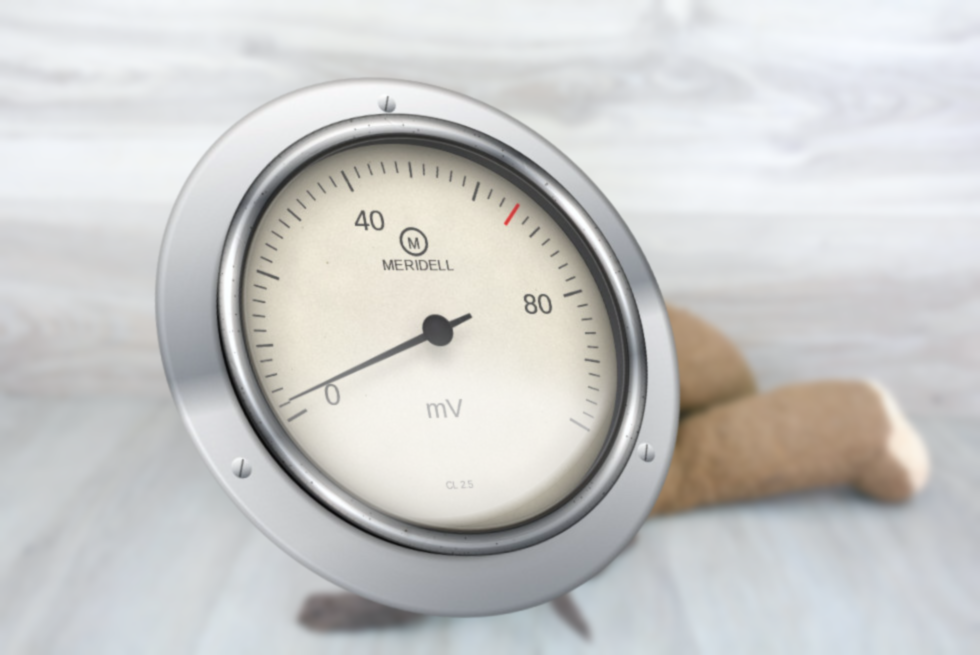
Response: 2 mV
